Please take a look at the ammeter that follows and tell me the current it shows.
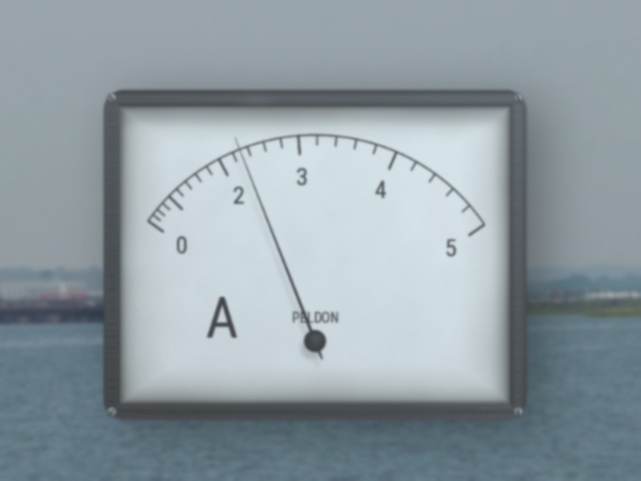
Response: 2.3 A
